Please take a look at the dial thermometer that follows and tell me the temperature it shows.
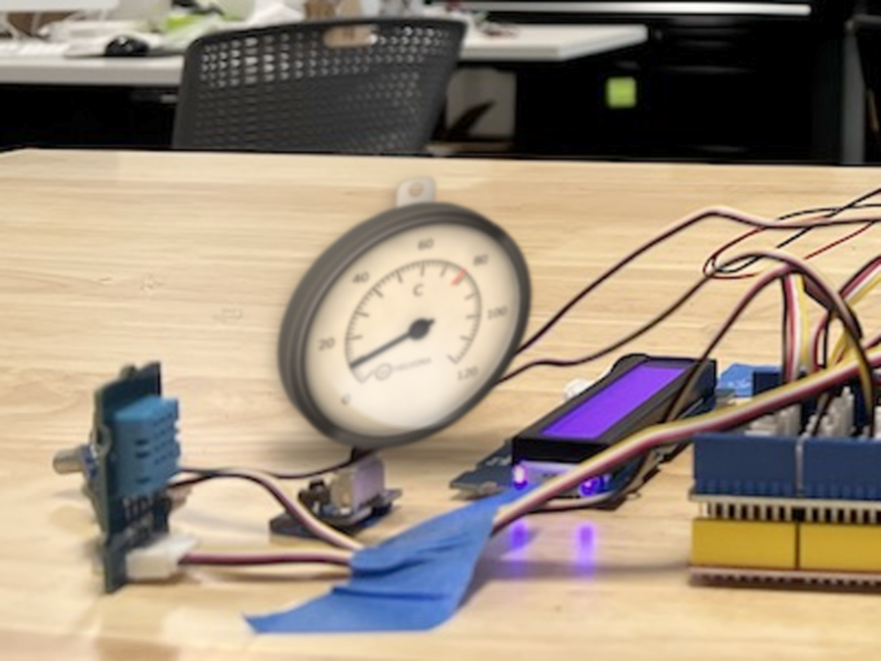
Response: 10 °C
